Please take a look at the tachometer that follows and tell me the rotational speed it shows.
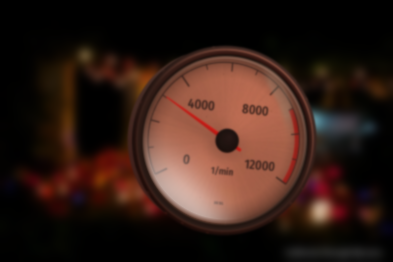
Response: 3000 rpm
